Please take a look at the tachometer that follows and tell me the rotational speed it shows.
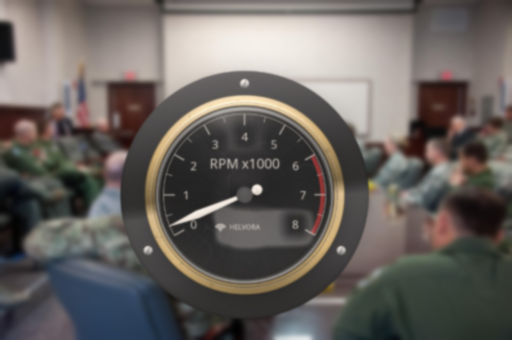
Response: 250 rpm
